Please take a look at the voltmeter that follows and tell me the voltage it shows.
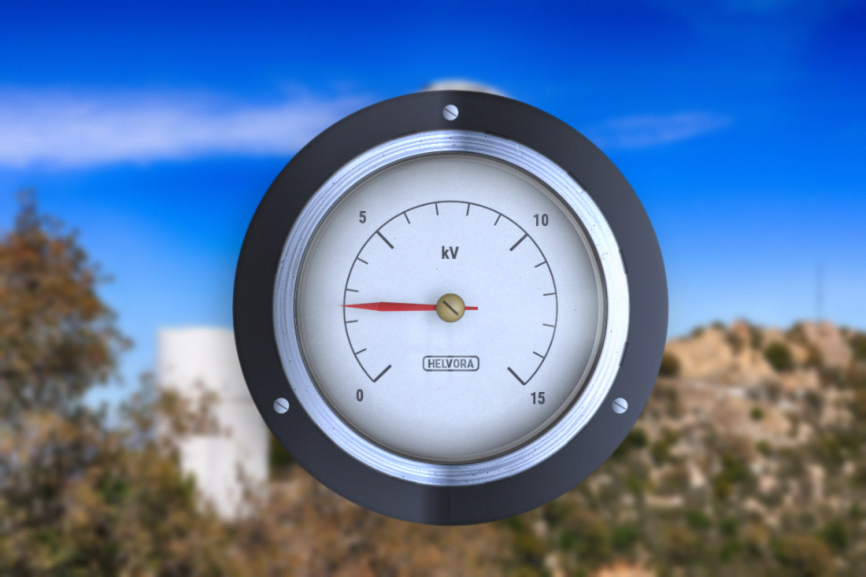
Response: 2.5 kV
